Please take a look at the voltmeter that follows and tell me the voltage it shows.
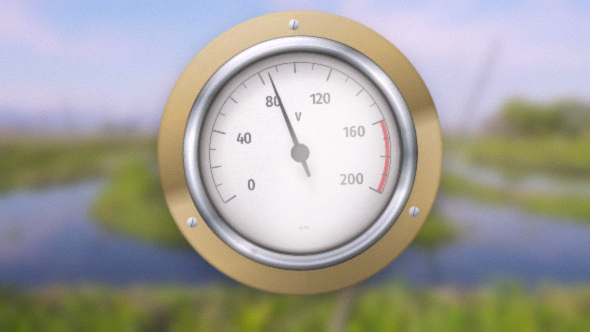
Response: 85 V
